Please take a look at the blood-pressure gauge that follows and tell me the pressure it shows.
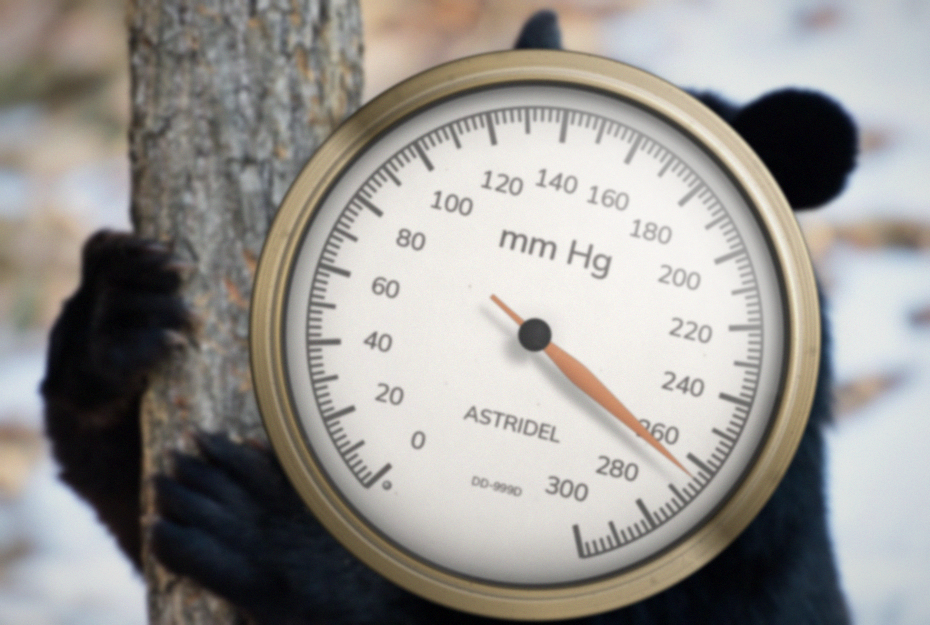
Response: 264 mmHg
